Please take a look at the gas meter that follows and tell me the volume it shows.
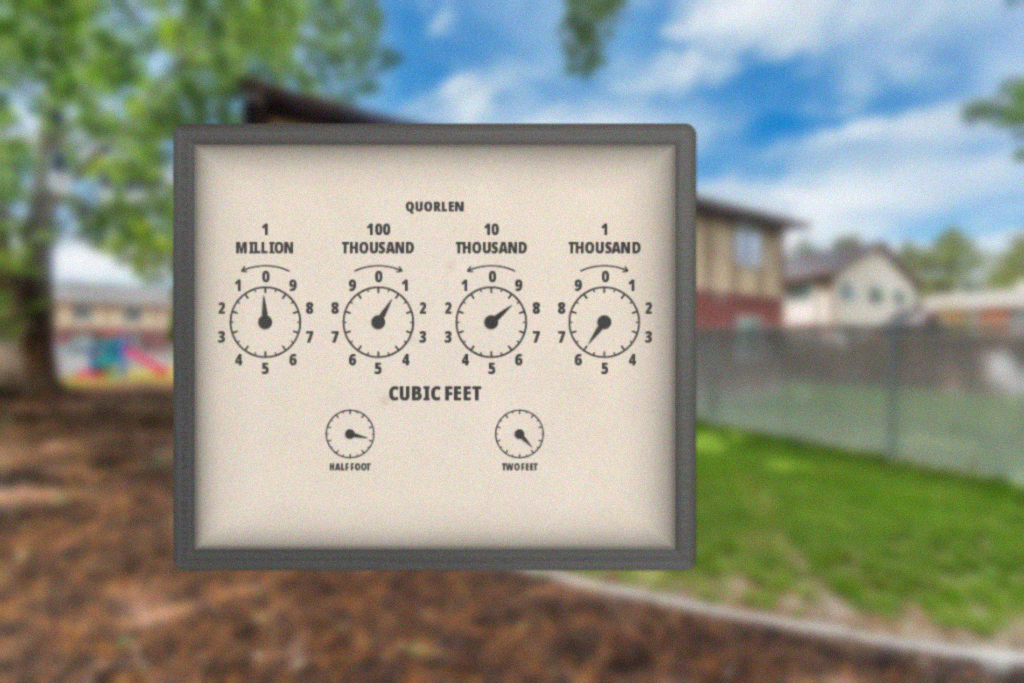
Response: 8600 ft³
